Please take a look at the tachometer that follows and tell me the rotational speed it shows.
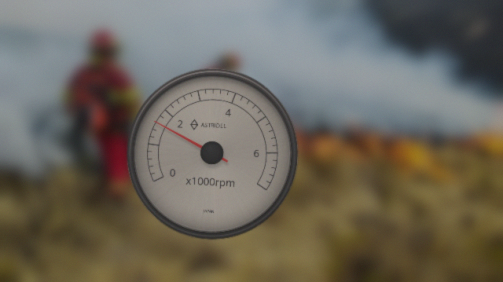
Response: 1600 rpm
